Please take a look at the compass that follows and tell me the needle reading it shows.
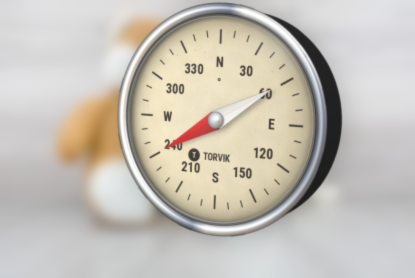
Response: 240 °
